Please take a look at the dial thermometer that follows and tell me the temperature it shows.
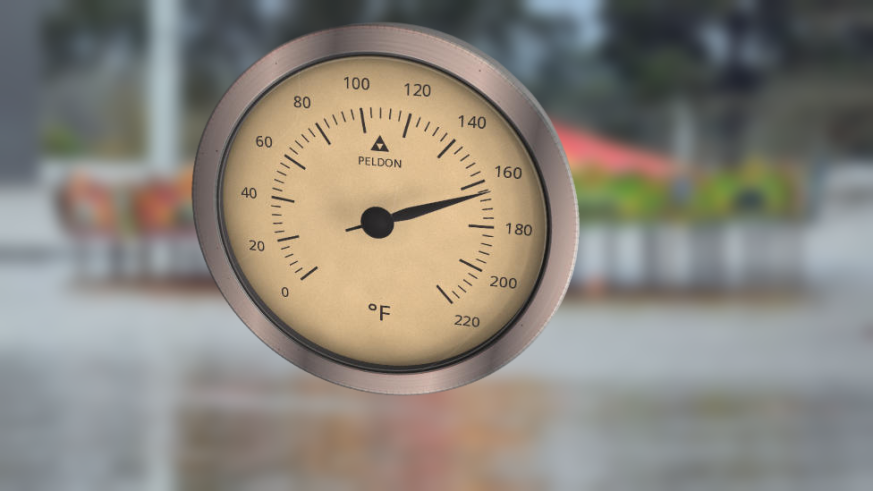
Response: 164 °F
